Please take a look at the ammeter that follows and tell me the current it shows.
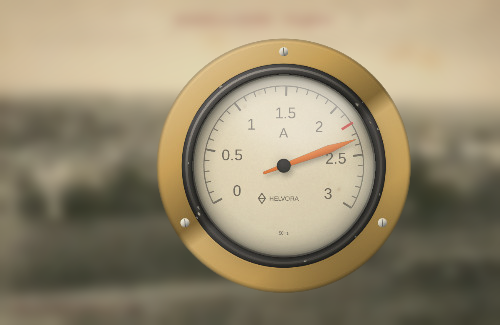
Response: 2.35 A
